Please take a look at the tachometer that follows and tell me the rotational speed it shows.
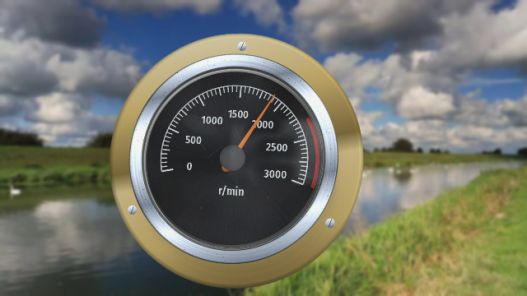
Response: 1900 rpm
